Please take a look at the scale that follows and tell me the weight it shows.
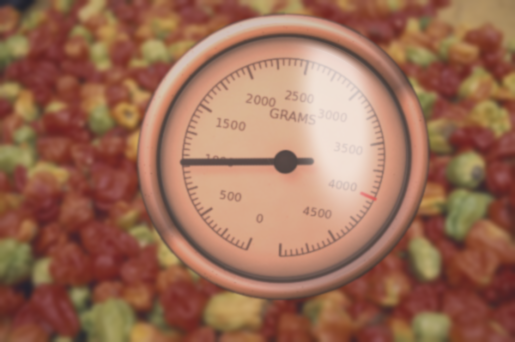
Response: 1000 g
